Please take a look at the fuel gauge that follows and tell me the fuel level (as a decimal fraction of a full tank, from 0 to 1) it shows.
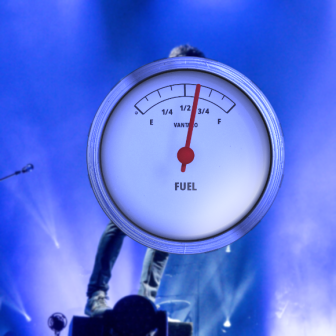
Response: 0.625
